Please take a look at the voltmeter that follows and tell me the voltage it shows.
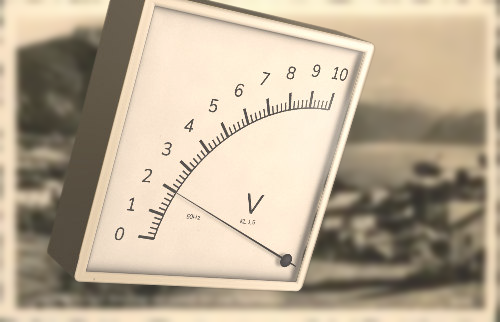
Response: 2 V
